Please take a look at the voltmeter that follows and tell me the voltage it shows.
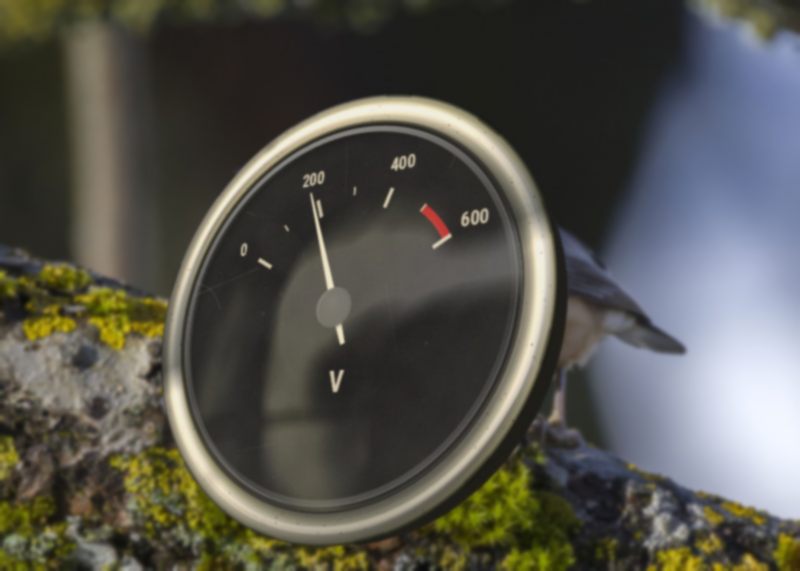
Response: 200 V
